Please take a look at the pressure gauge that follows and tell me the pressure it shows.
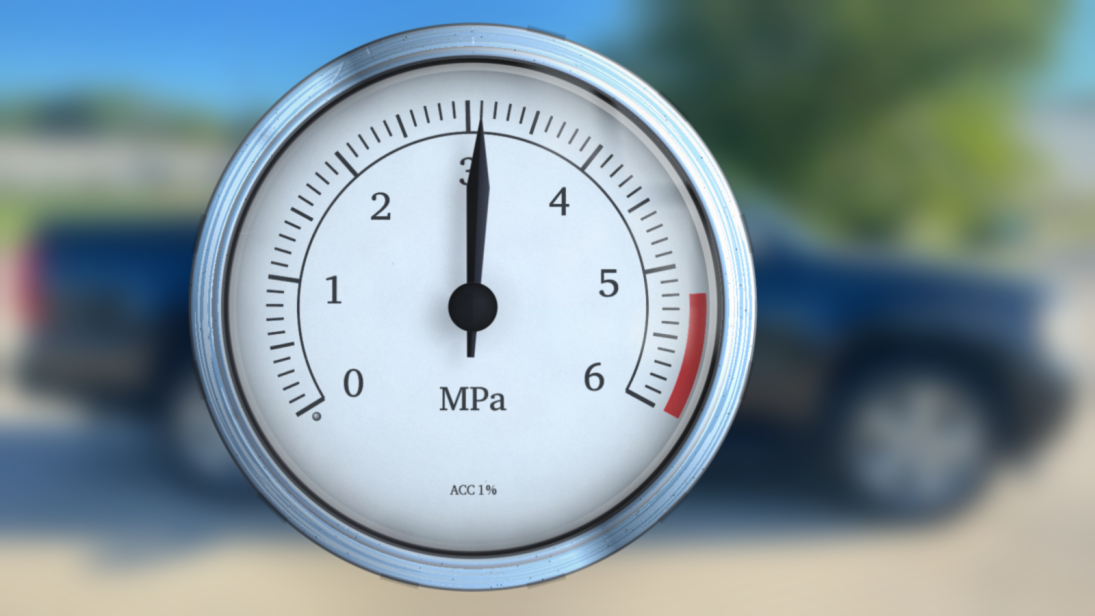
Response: 3.1 MPa
